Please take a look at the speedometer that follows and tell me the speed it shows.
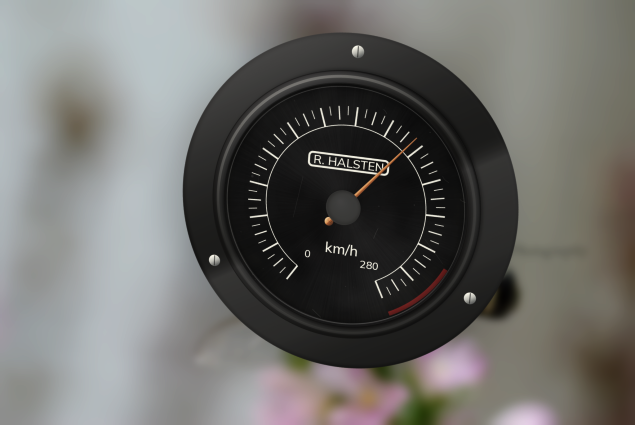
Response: 175 km/h
